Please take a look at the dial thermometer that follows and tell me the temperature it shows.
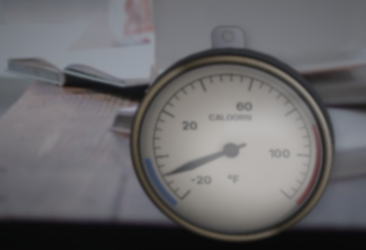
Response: -8 °F
